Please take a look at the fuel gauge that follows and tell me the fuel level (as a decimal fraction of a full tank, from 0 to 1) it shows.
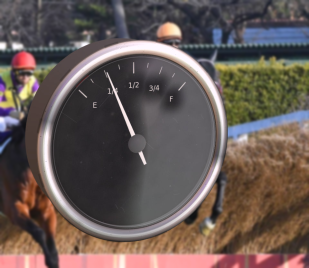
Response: 0.25
